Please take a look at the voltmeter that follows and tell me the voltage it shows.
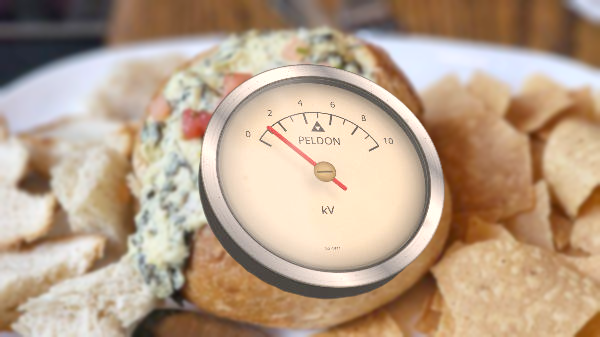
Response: 1 kV
